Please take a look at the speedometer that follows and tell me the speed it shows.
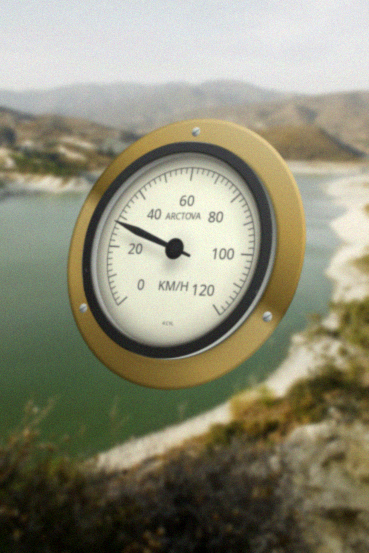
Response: 28 km/h
